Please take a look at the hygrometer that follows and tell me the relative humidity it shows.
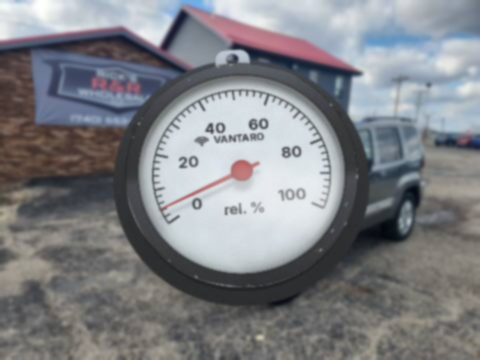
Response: 4 %
